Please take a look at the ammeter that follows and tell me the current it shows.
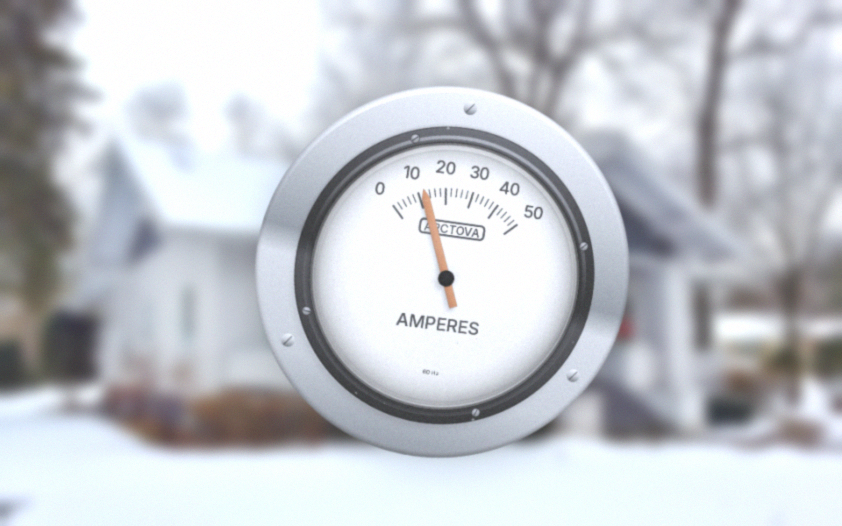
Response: 12 A
